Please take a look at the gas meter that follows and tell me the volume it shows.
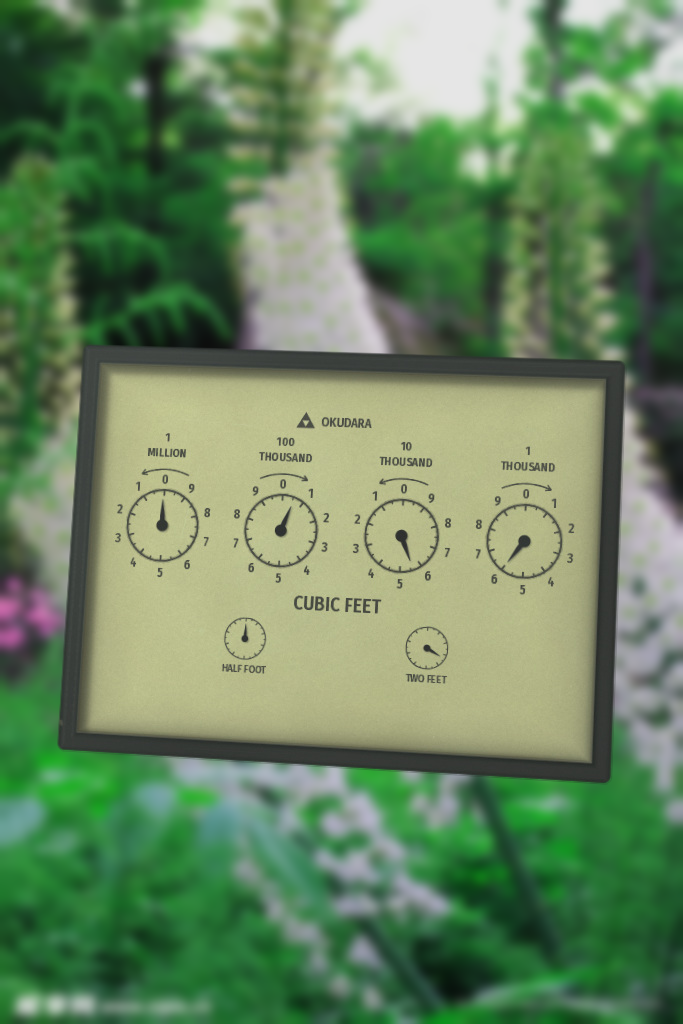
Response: 5600 ft³
